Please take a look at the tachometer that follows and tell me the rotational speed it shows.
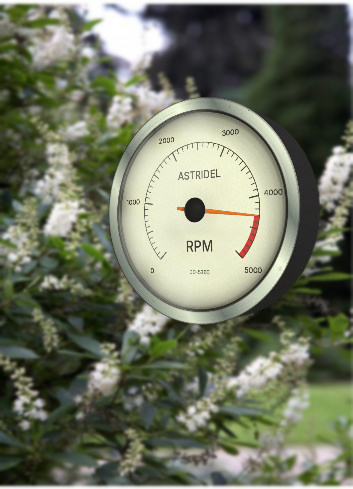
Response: 4300 rpm
